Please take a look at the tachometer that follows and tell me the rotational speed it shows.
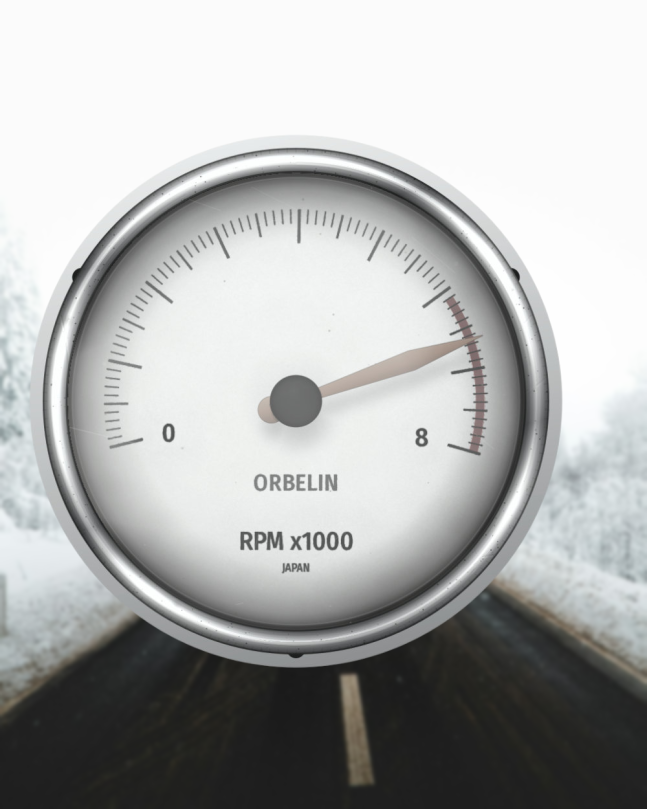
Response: 6650 rpm
